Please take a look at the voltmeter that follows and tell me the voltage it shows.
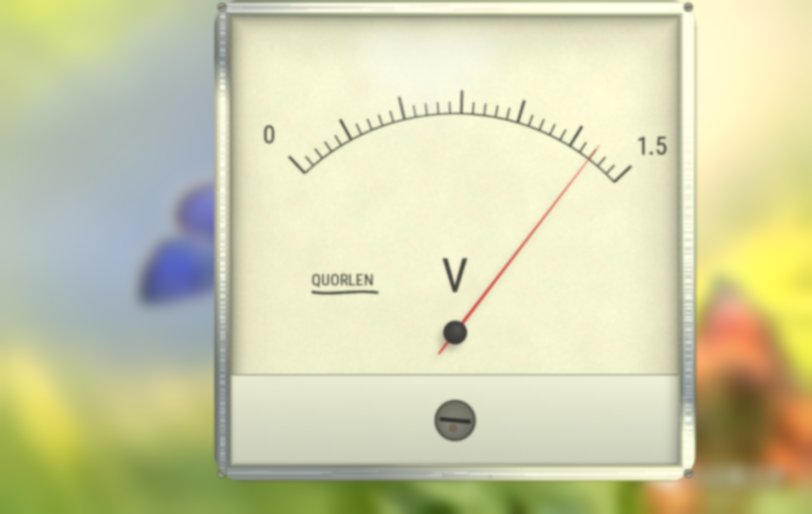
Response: 1.35 V
